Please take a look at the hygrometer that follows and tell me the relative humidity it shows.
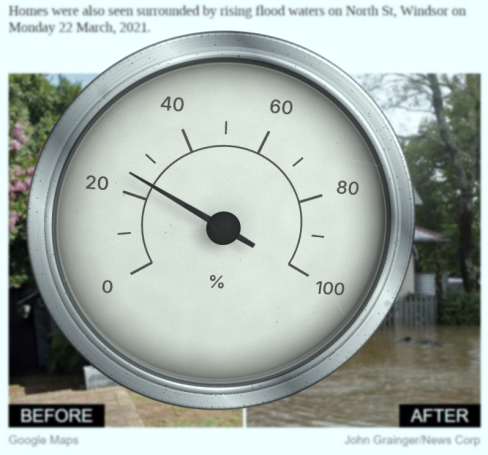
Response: 25 %
